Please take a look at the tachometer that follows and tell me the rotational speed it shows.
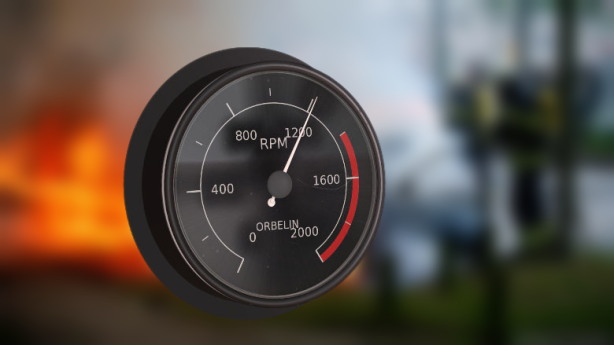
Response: 1200 rpm
